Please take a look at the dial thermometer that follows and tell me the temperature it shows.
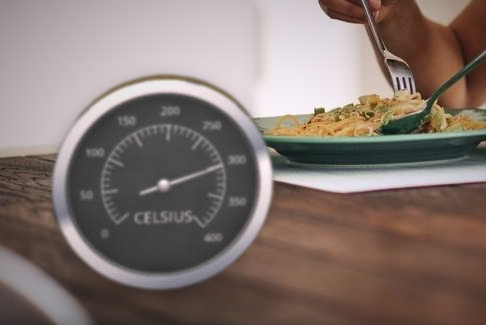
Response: 300 °C
